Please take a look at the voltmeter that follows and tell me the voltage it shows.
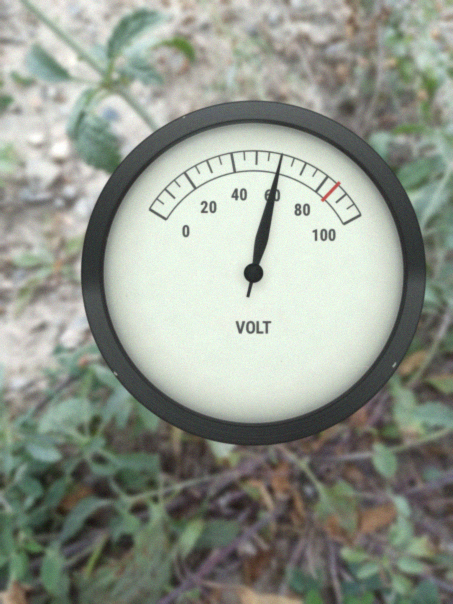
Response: 60 V
